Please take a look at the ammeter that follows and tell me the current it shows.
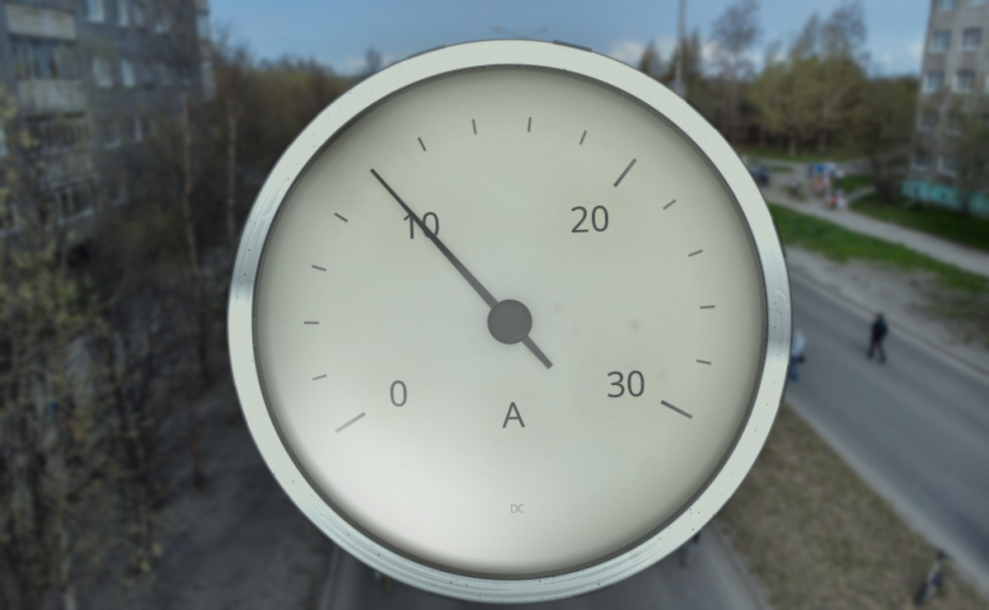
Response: 10 A
